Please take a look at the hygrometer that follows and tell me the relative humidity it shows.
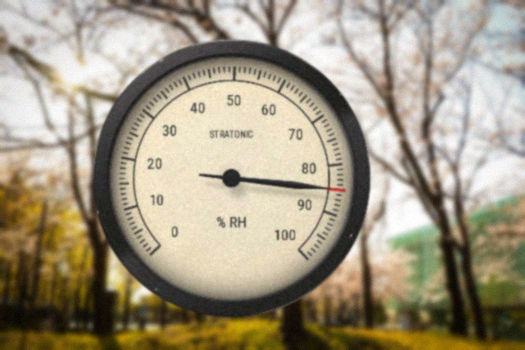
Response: 85 %
